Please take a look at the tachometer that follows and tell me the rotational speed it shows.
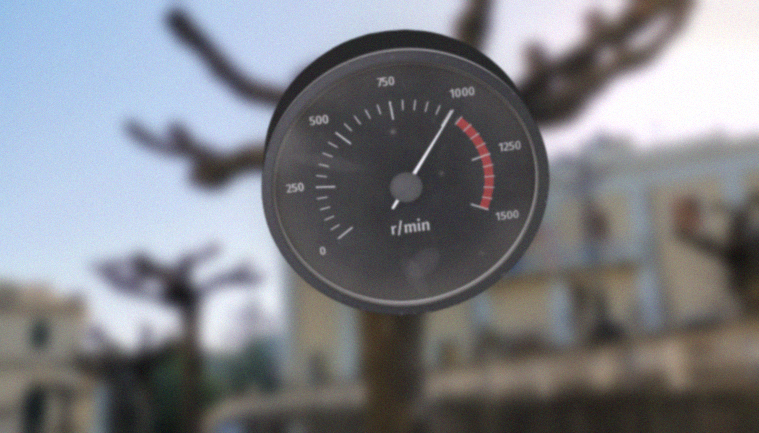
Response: 1000 rpm
